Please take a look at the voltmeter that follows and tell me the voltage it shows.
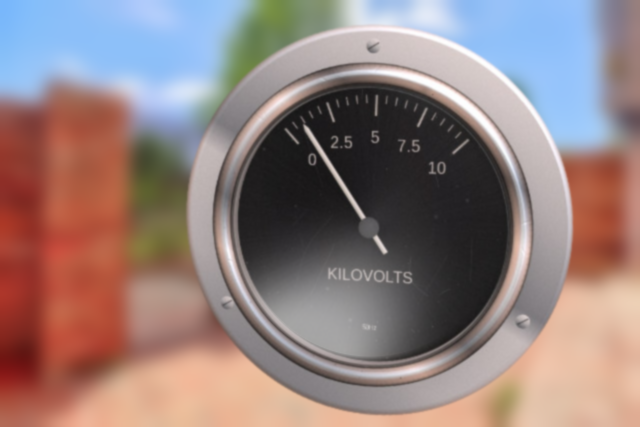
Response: 1 kV
